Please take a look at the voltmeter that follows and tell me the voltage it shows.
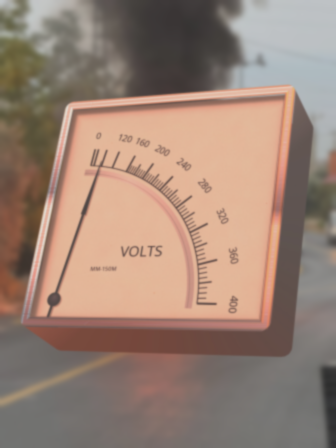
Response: 80 V
